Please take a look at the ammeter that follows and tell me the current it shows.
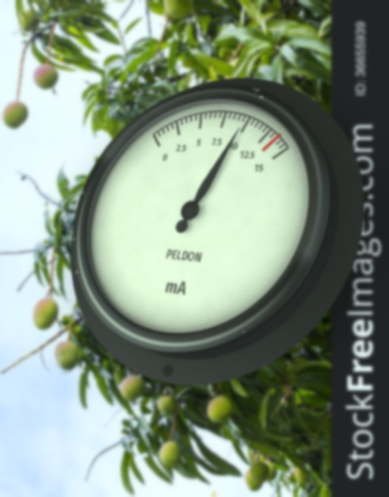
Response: 10 mA
